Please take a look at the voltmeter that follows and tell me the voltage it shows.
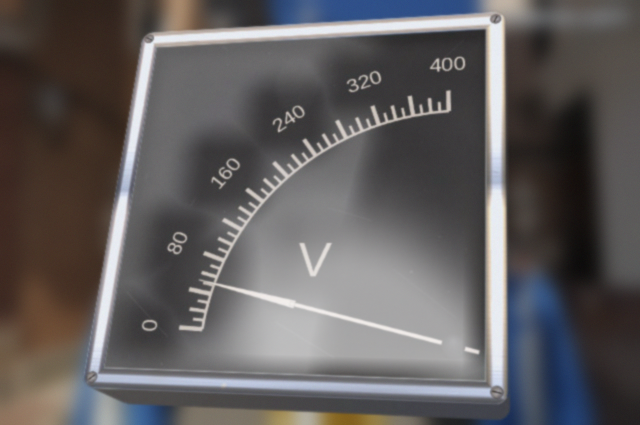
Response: 50 V
